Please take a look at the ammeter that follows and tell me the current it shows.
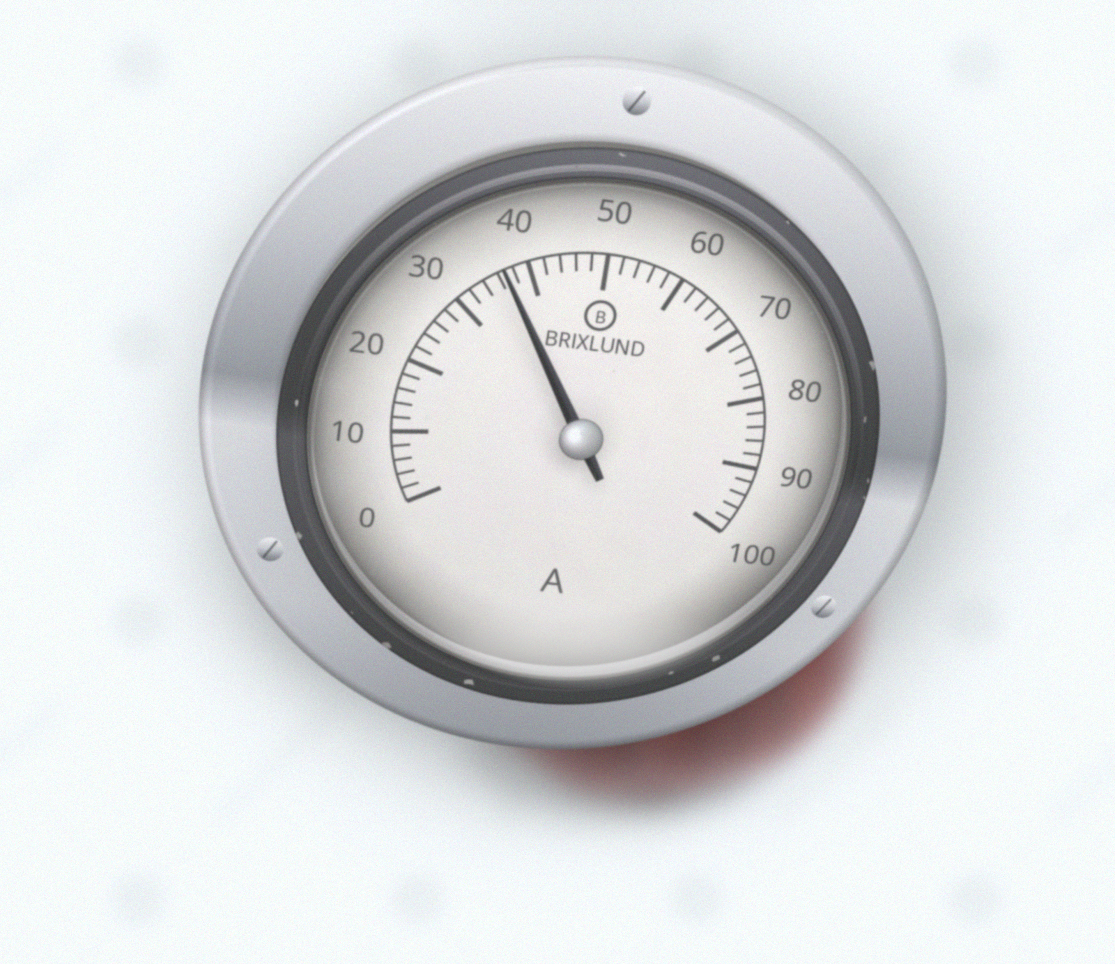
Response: 37 A
